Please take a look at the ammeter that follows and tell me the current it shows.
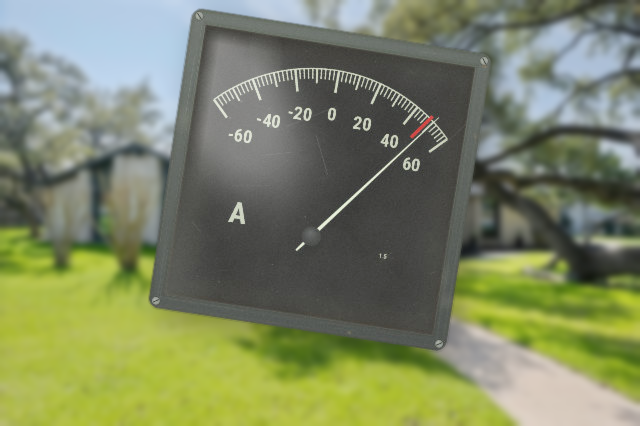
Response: 50 A
